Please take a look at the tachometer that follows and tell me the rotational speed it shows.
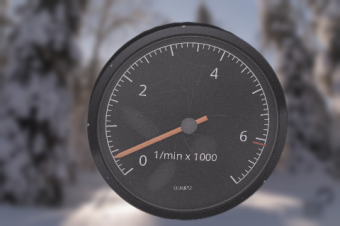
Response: 400 rpm
